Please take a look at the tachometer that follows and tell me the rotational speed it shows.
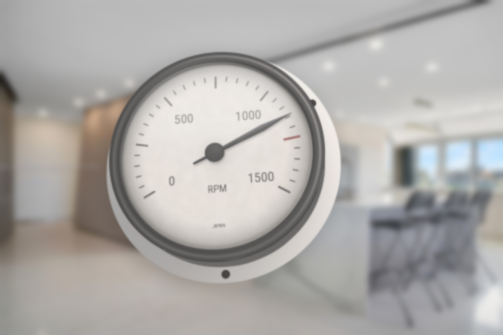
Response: 1150 rpm
